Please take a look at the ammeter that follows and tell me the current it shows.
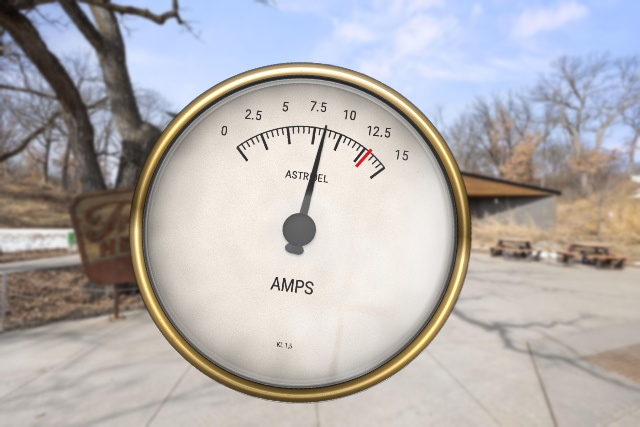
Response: 8.5 A
